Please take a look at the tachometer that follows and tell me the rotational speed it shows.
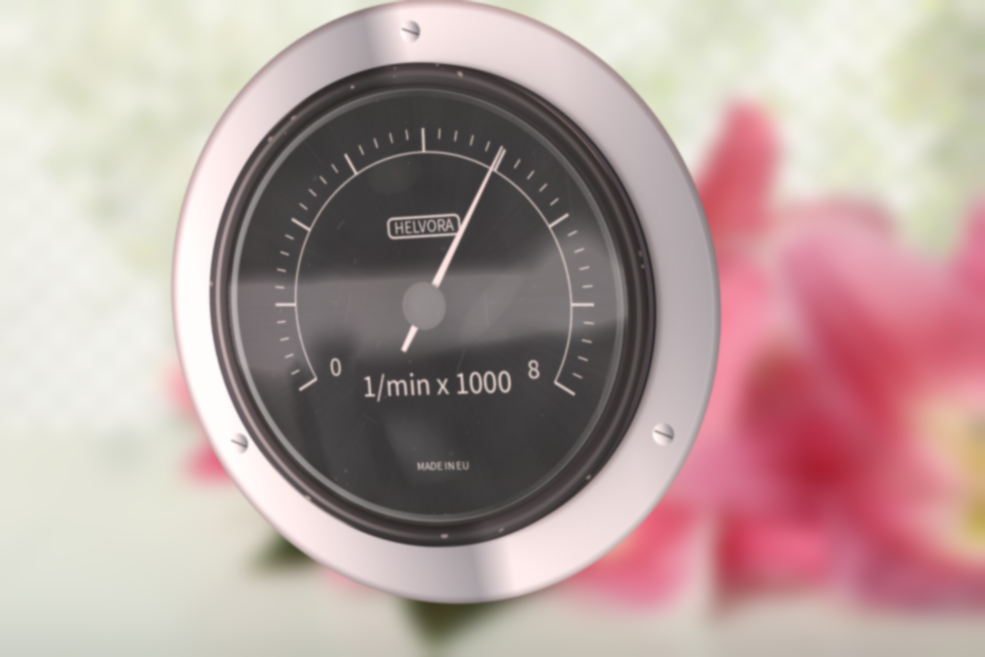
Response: 5000 rpm
